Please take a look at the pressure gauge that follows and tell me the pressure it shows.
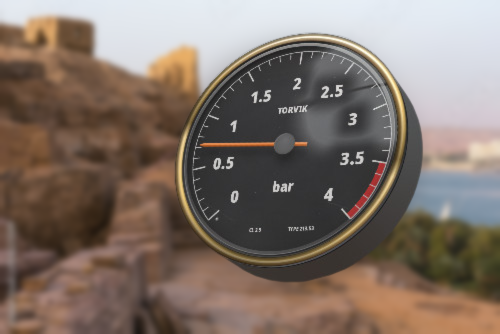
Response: 0.7 bar
